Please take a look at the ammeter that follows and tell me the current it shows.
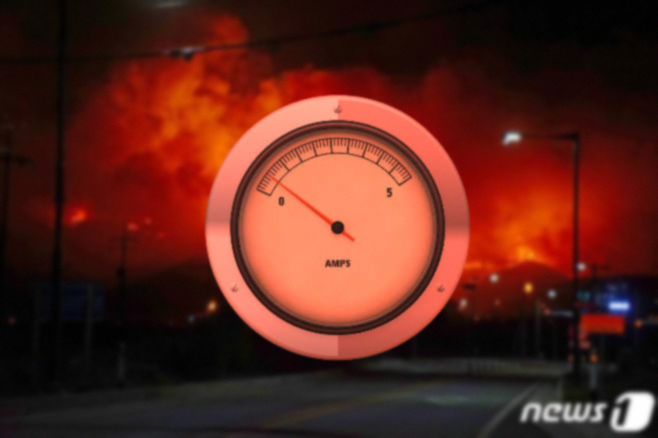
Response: 0.5 A
